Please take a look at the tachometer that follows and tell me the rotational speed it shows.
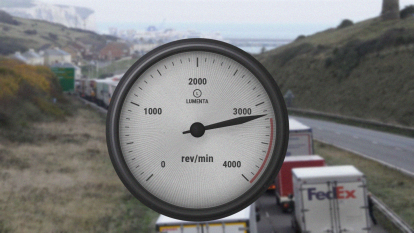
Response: 3150 rpm
